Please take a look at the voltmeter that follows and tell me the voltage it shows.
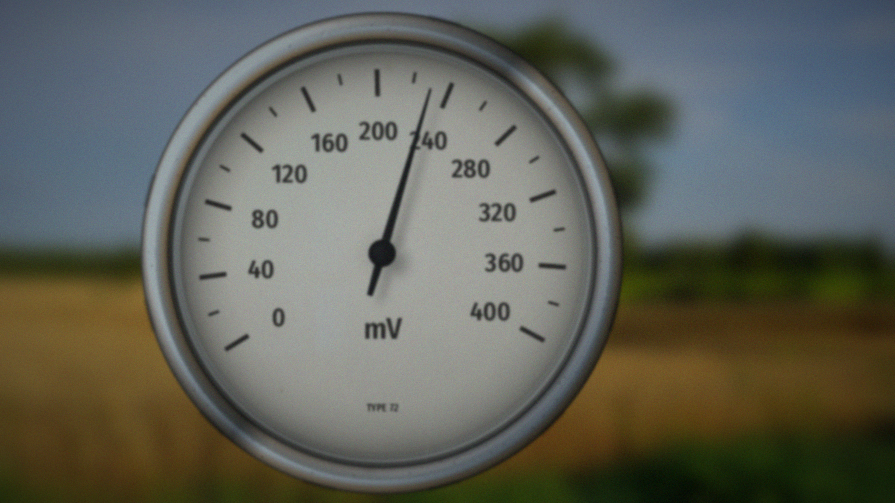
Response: 230 mV
